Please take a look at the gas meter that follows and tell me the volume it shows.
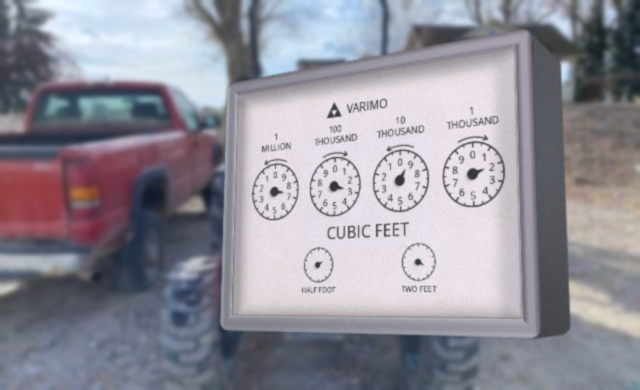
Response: 729200 ft³
